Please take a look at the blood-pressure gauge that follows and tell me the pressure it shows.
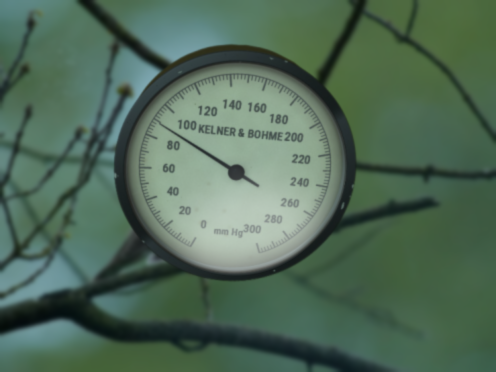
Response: 90 mmHg
